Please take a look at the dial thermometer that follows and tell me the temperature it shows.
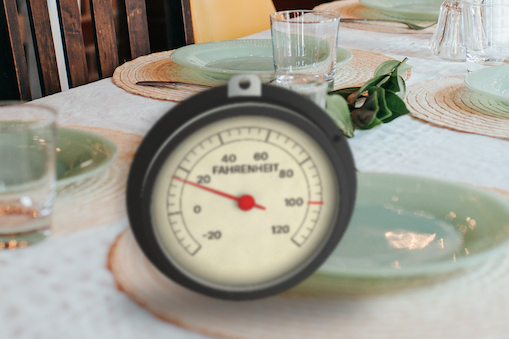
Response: 16 °F
